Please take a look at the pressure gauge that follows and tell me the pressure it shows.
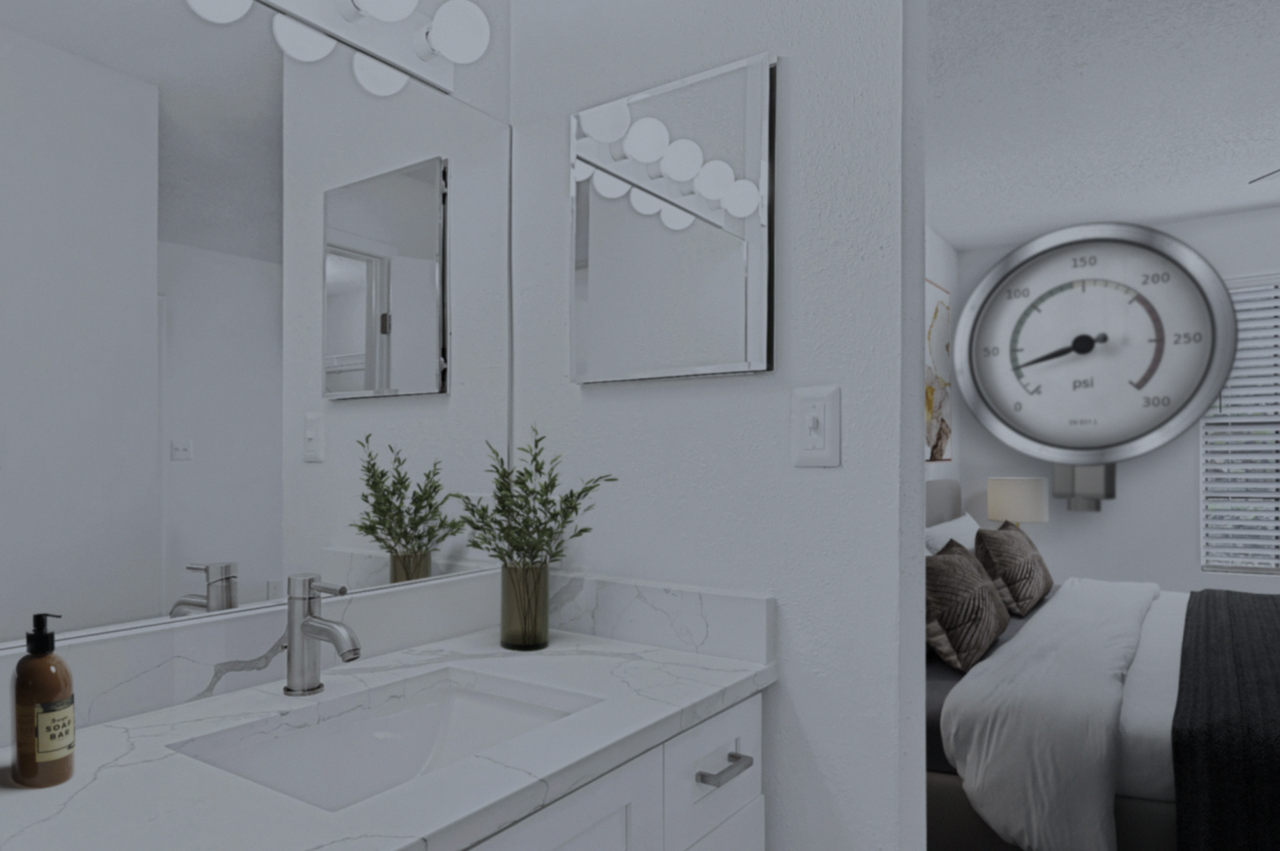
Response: 30 psi
